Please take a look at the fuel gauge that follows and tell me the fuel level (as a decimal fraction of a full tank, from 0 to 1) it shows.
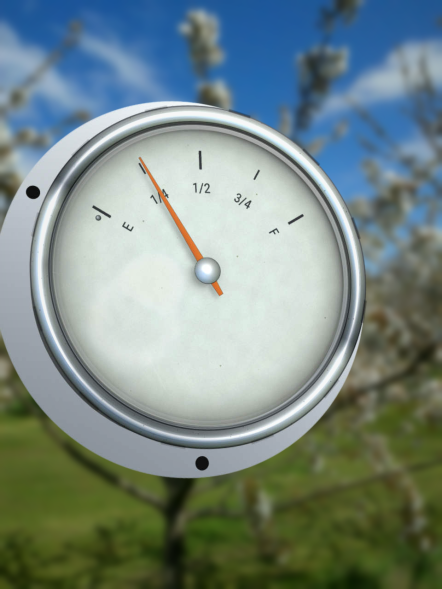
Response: 0.25
